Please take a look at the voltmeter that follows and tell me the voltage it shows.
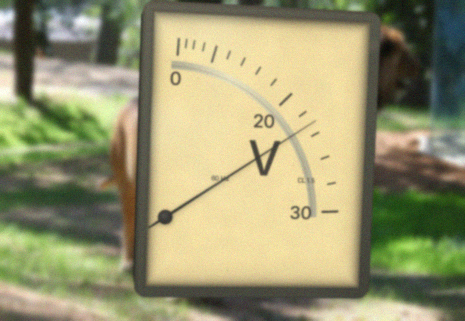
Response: 23 V
